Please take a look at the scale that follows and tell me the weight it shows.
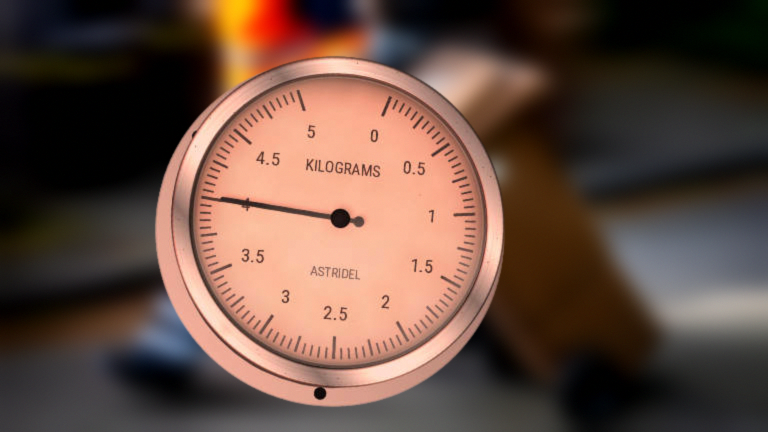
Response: 4 kg
